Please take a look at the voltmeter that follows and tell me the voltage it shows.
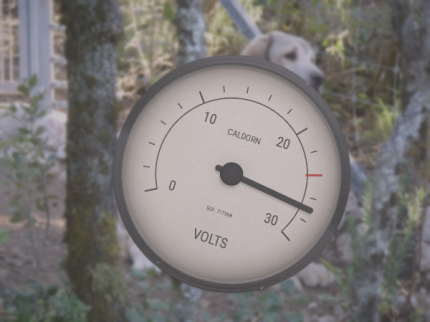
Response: 27 V
